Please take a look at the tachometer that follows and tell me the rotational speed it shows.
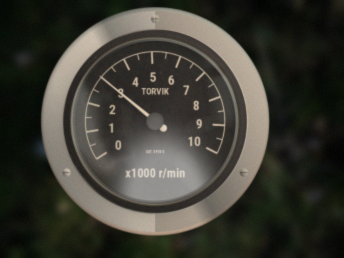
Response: 3000 rpm
